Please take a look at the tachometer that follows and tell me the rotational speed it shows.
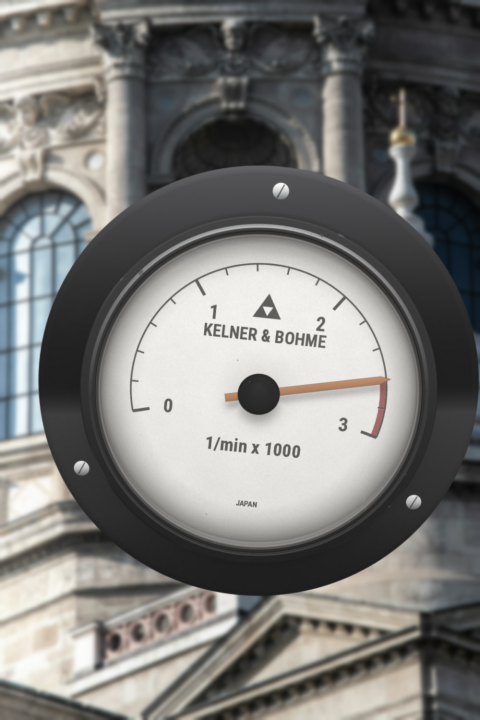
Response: 2600 rpm
